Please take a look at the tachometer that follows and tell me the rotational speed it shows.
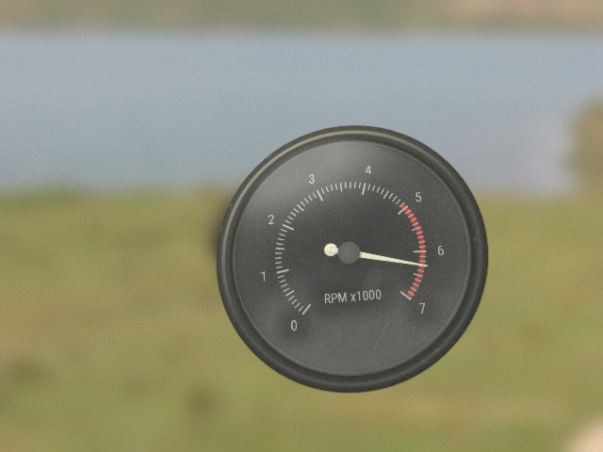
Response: 6300 rpm
